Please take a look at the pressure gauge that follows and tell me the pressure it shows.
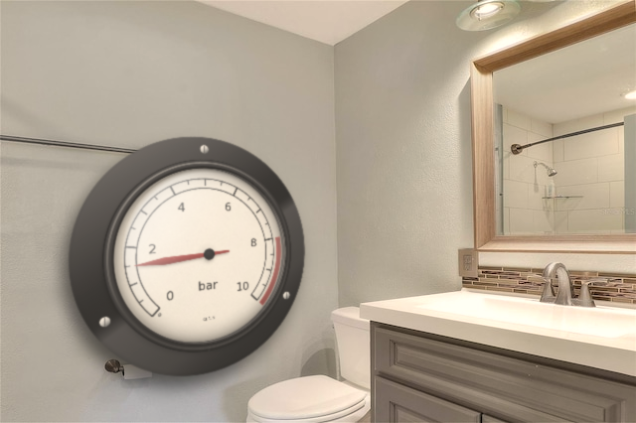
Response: 1.5 bar
